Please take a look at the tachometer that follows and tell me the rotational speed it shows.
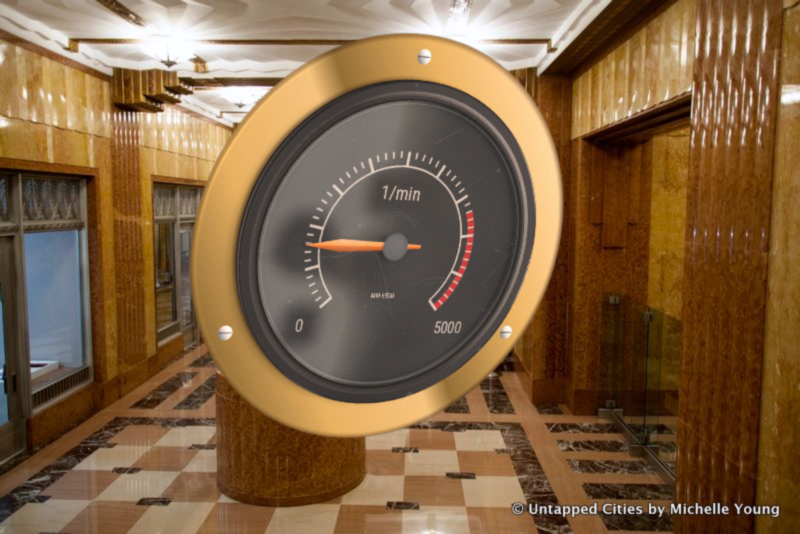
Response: 800 rpm
